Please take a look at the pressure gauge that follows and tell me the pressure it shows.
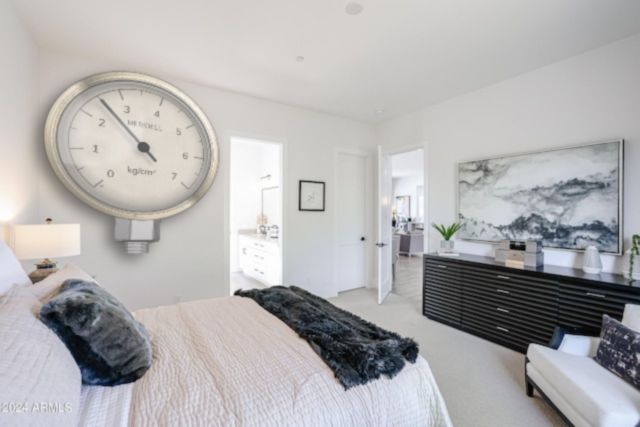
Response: 2.5 kg/cm²
